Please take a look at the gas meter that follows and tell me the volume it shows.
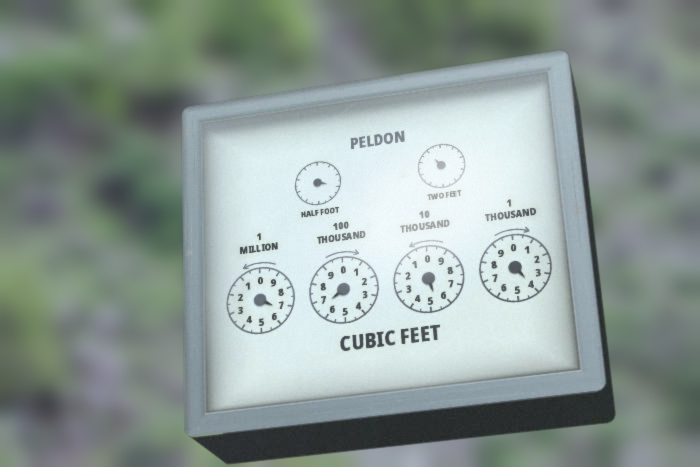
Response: 665400 ft³
